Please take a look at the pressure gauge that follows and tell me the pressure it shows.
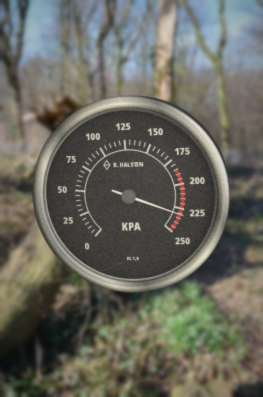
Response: 230 kPa
